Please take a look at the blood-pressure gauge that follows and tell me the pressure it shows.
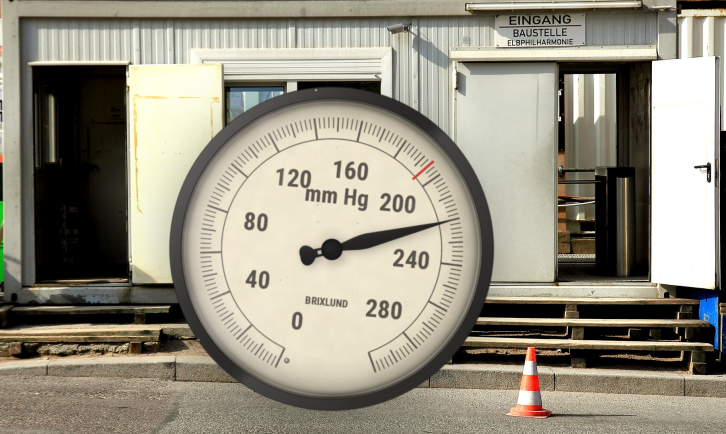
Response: 220 mmHg
